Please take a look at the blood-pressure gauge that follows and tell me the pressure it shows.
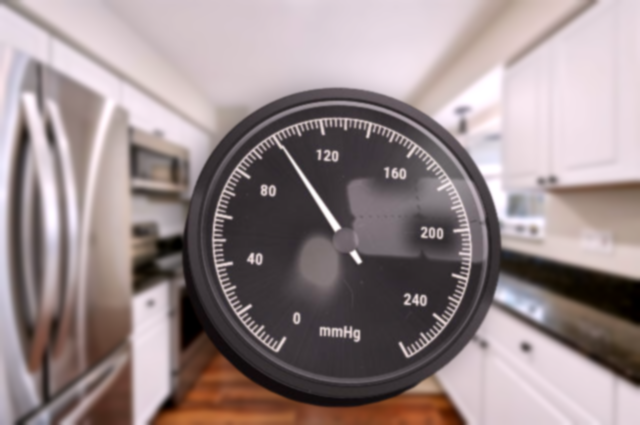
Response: 100 mmHg
